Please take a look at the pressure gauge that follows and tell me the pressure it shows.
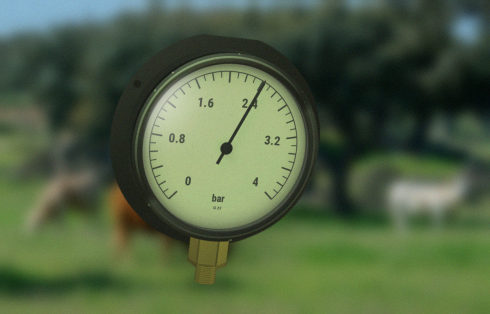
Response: 2.4 bar
